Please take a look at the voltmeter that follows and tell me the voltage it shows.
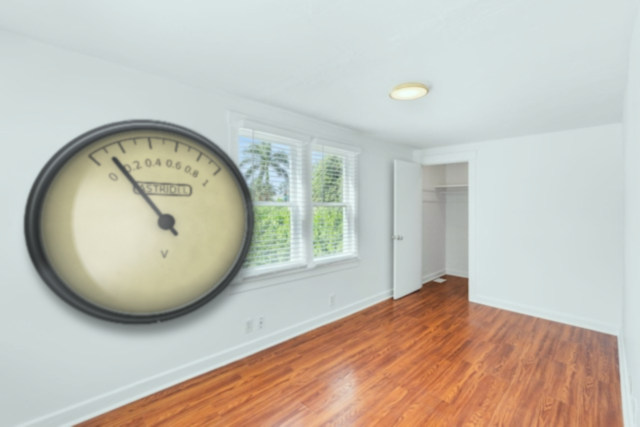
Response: 0.1 V
